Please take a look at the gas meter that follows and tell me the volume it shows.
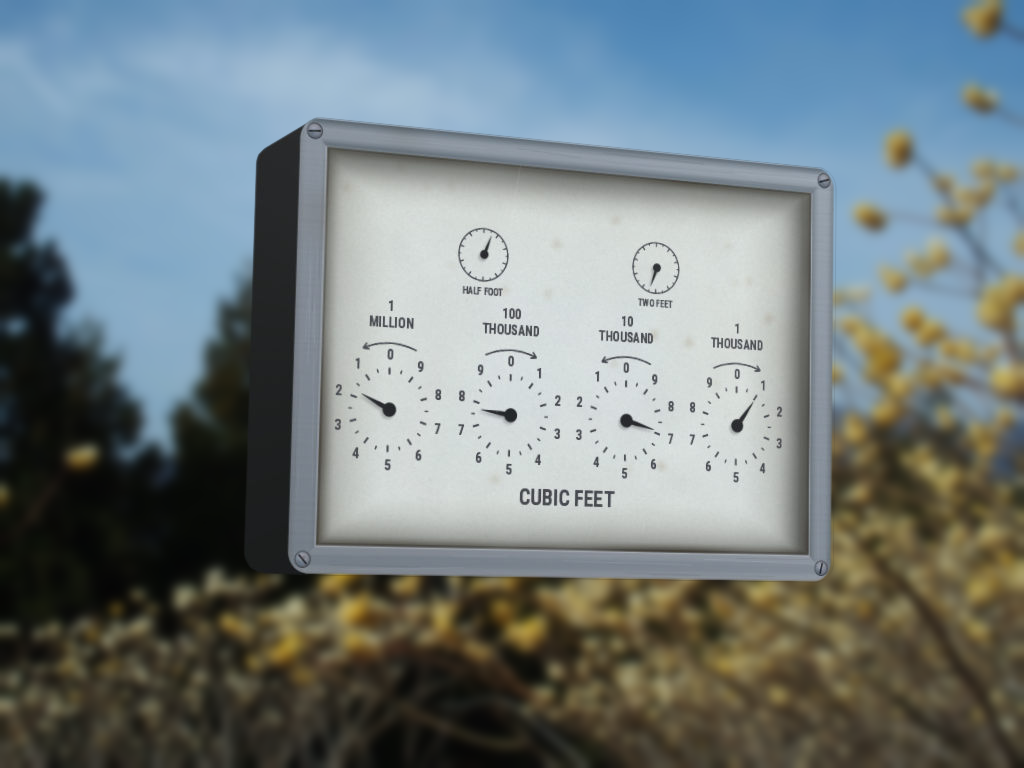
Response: 177100 ft³
